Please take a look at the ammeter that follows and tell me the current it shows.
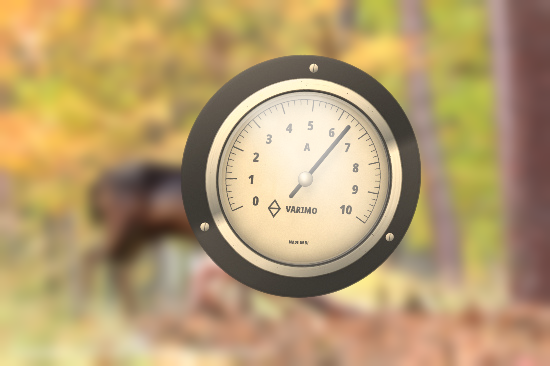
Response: 6.4 A
